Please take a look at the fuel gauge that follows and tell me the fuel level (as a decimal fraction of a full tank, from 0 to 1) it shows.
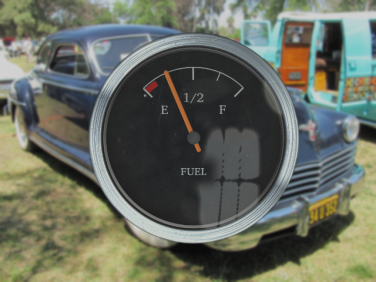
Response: 0.25
